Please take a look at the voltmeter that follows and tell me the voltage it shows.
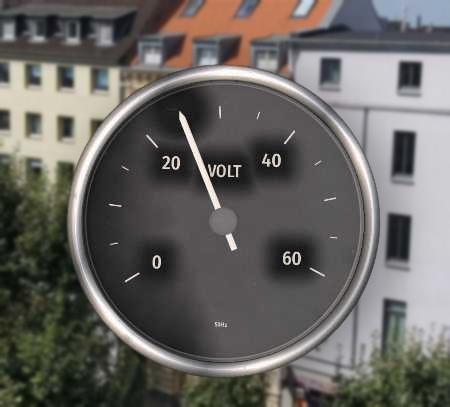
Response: 25 V
